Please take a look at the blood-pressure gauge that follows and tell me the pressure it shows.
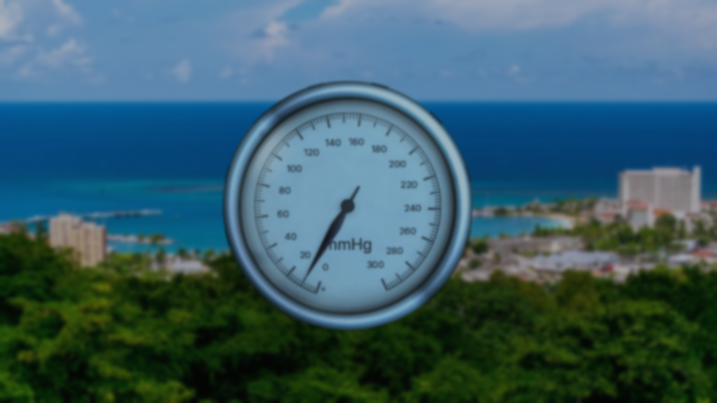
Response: 10 mmHg
